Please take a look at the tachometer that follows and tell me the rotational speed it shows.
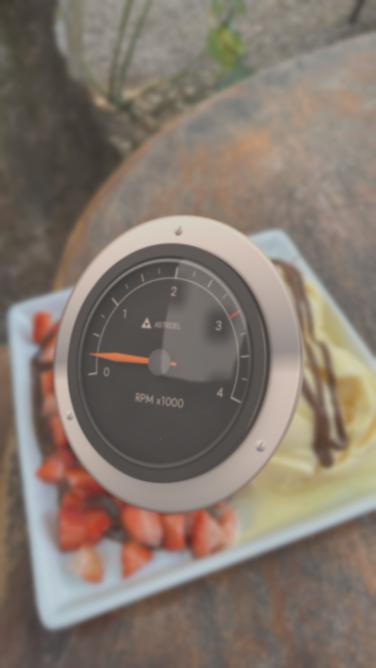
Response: 250 rpm
